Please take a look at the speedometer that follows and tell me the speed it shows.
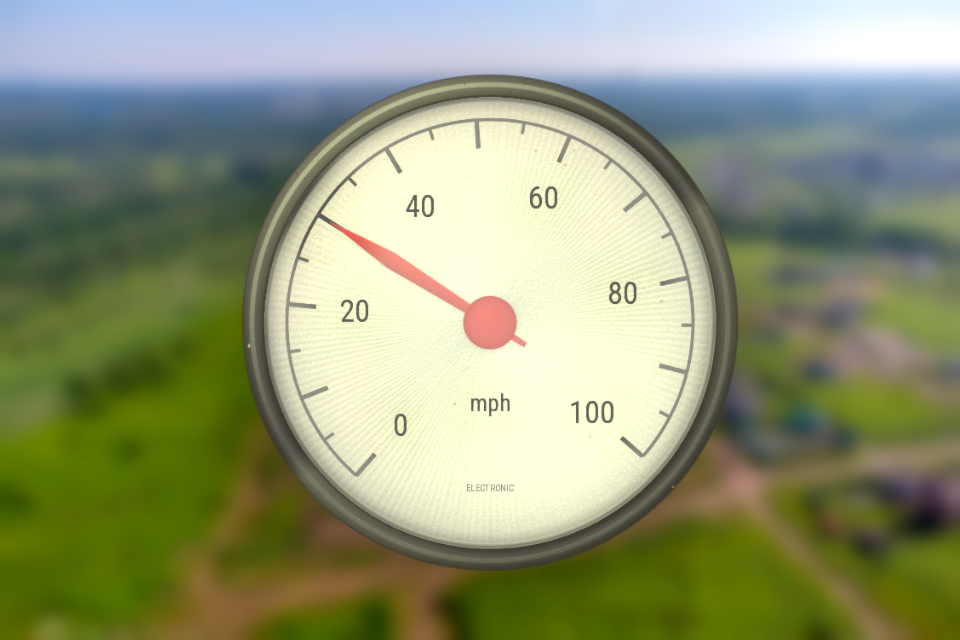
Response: 30 mph
